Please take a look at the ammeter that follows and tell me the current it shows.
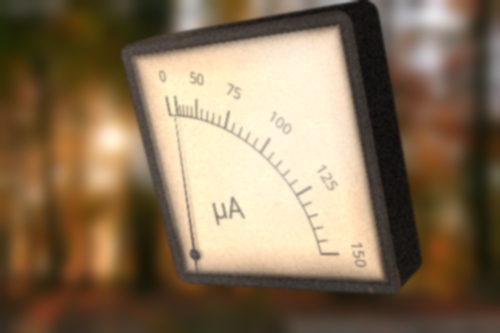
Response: 25 µA
